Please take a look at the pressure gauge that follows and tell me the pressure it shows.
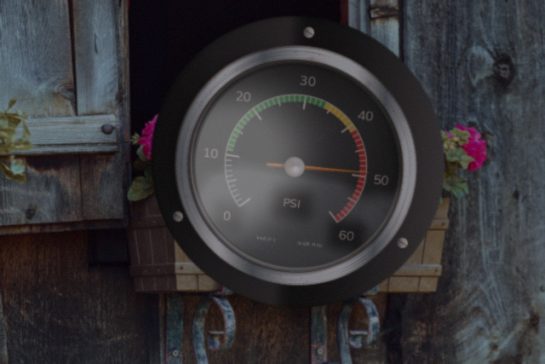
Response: 49 psi
